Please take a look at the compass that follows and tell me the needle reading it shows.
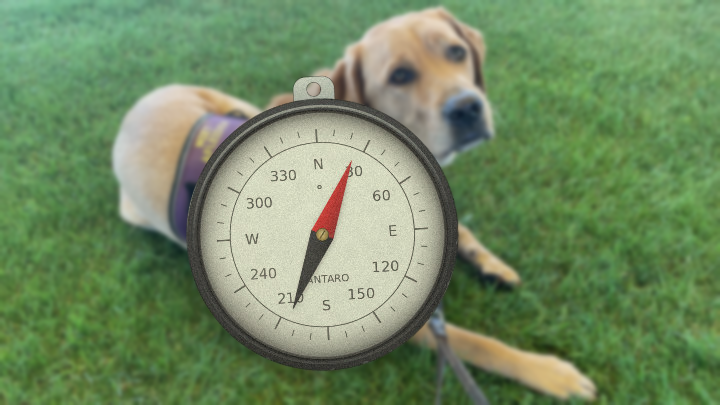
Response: 25 °
